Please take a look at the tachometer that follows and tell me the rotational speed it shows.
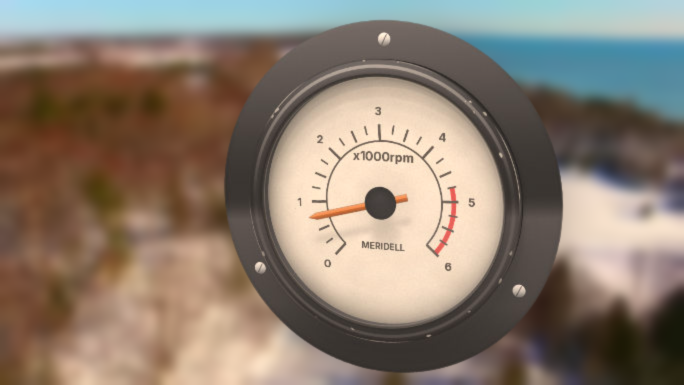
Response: 750 rpm
